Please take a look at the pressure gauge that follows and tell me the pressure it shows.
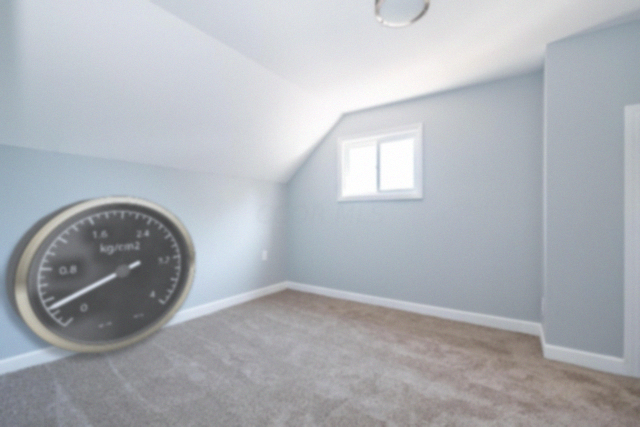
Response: 0.3 kg/cm²
